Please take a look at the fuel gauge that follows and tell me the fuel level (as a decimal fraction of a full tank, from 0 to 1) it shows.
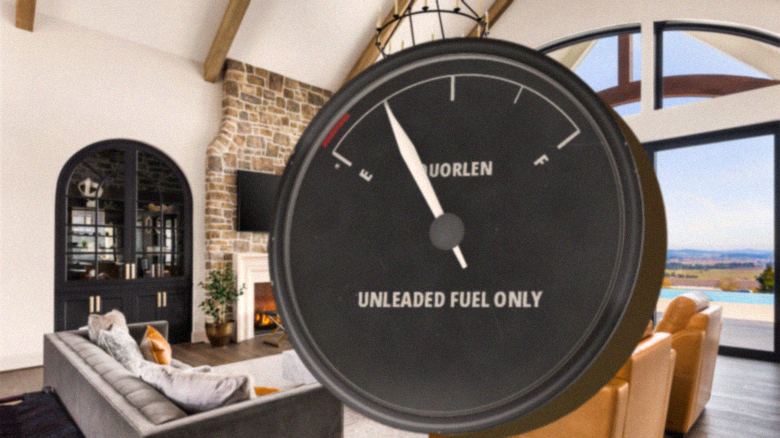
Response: 0.25
